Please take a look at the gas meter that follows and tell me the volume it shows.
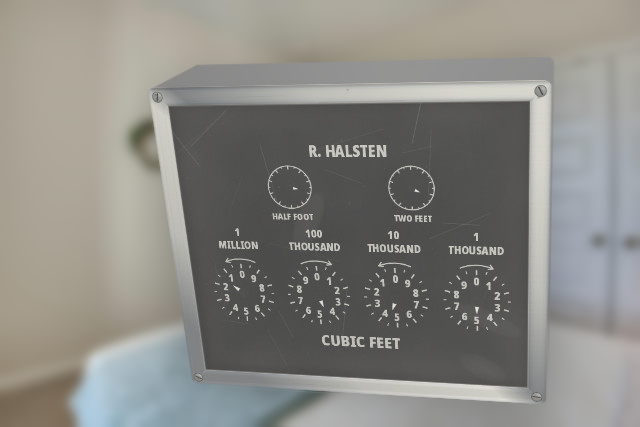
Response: 144500 ft³
